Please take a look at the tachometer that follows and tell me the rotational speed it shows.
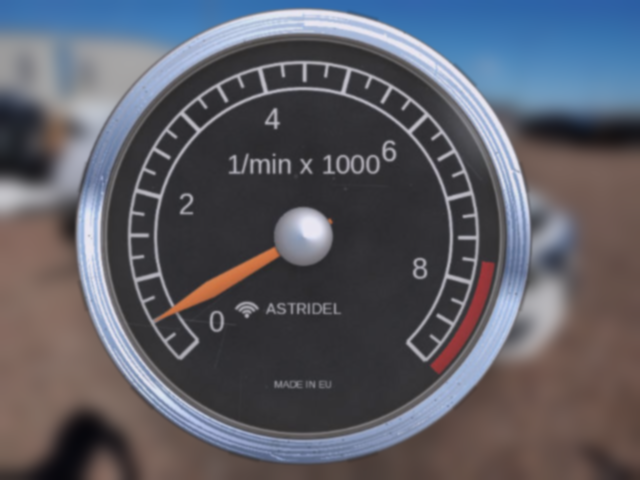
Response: 500 rpm
